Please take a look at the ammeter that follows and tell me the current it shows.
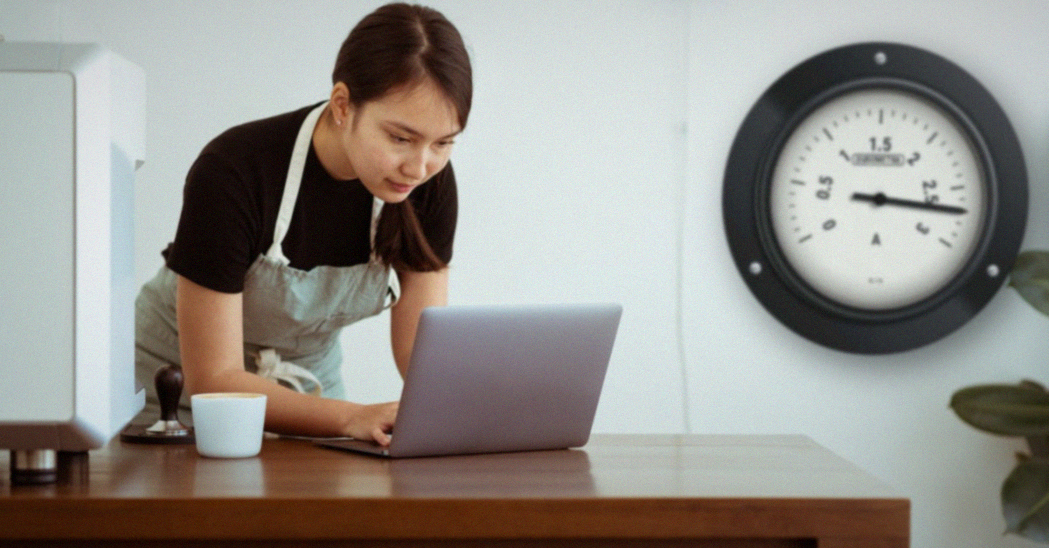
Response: 2.7 A
